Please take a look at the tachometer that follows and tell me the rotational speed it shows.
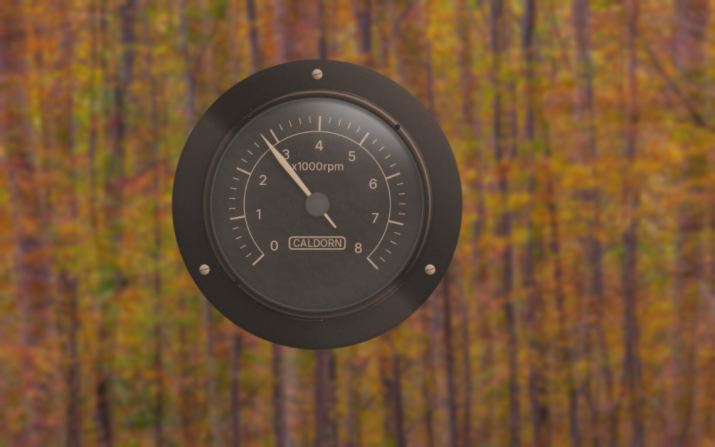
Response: 2800 rpm
